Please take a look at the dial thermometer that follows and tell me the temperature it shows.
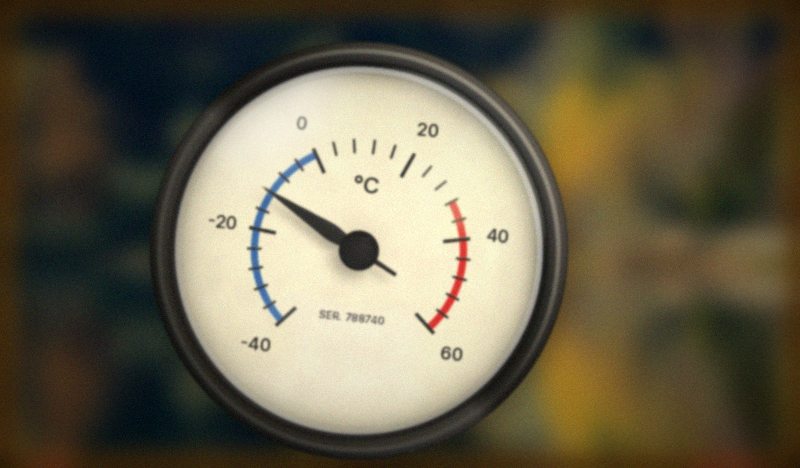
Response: -12 °C
